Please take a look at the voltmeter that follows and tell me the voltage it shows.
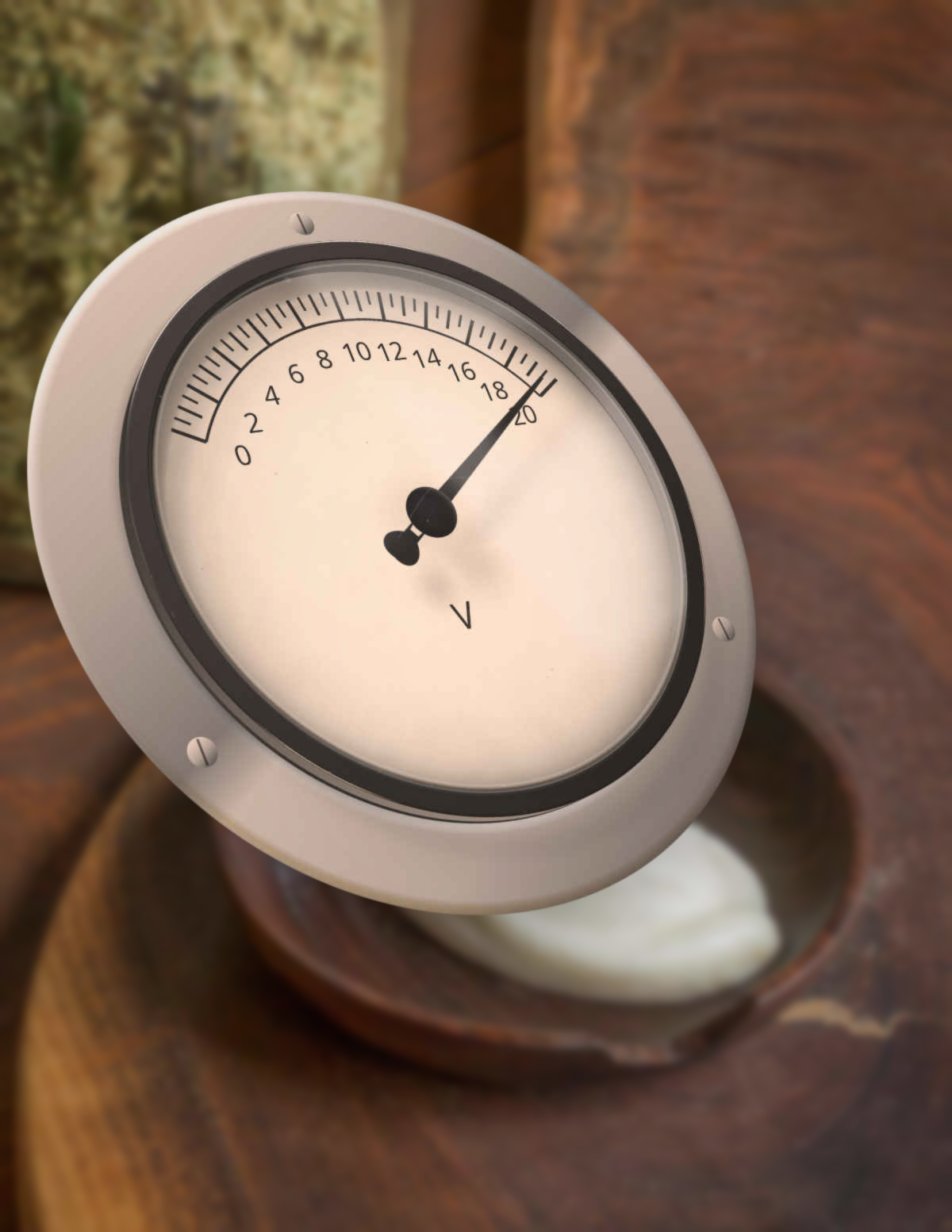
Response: 19.5 V
